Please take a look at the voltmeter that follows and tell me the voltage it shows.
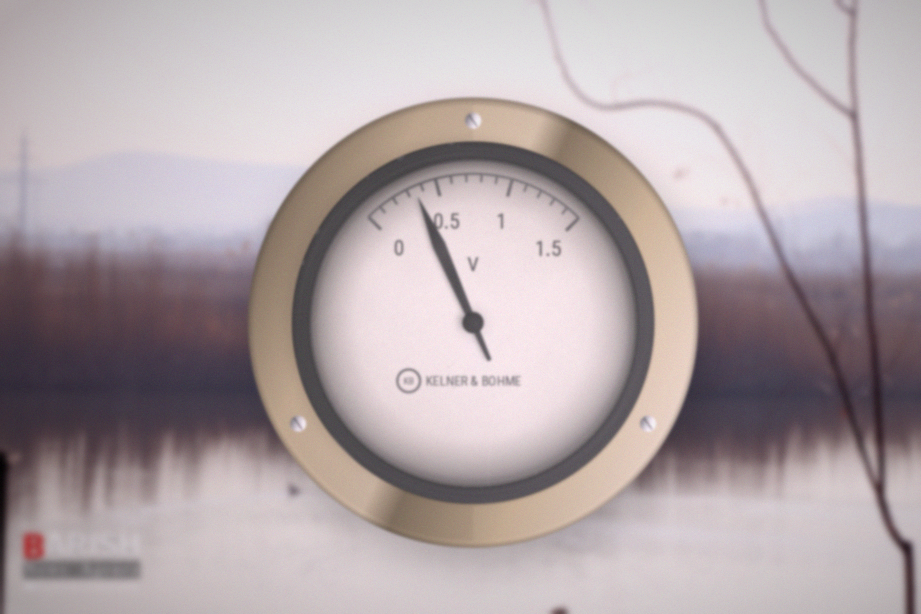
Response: 0.35 V
